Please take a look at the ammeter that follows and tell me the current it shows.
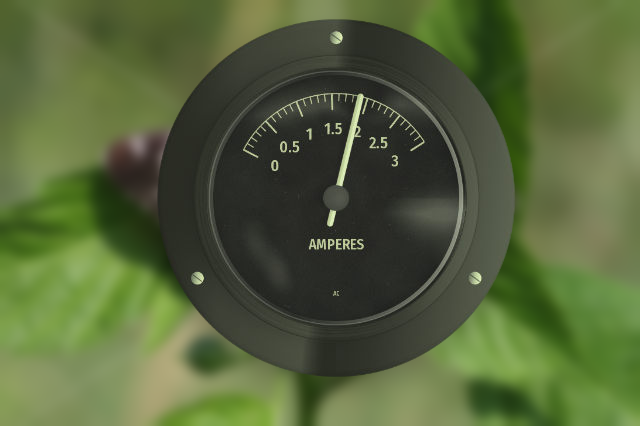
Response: 1.9 A
